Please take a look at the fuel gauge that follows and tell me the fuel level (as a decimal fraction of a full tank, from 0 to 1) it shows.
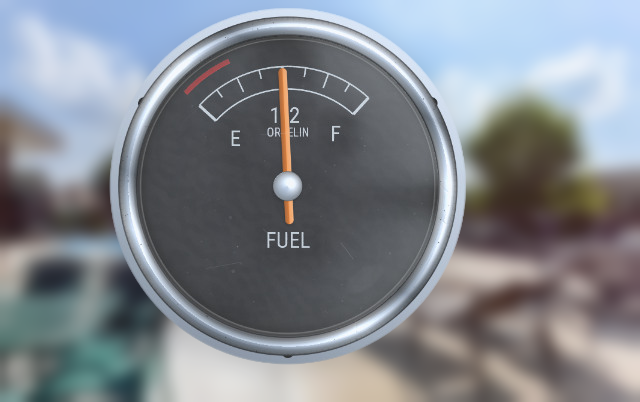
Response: 0.5
